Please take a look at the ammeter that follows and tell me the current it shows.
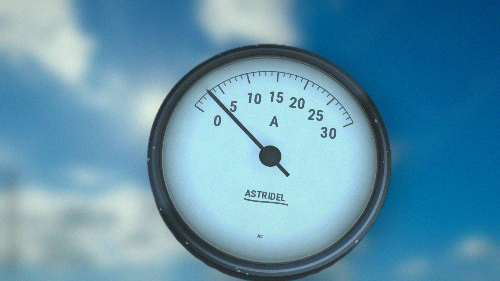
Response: 3 A
